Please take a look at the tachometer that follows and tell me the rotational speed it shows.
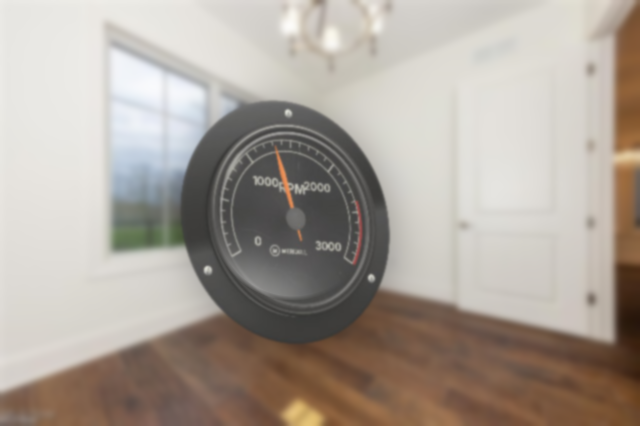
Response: 1300 rpm
